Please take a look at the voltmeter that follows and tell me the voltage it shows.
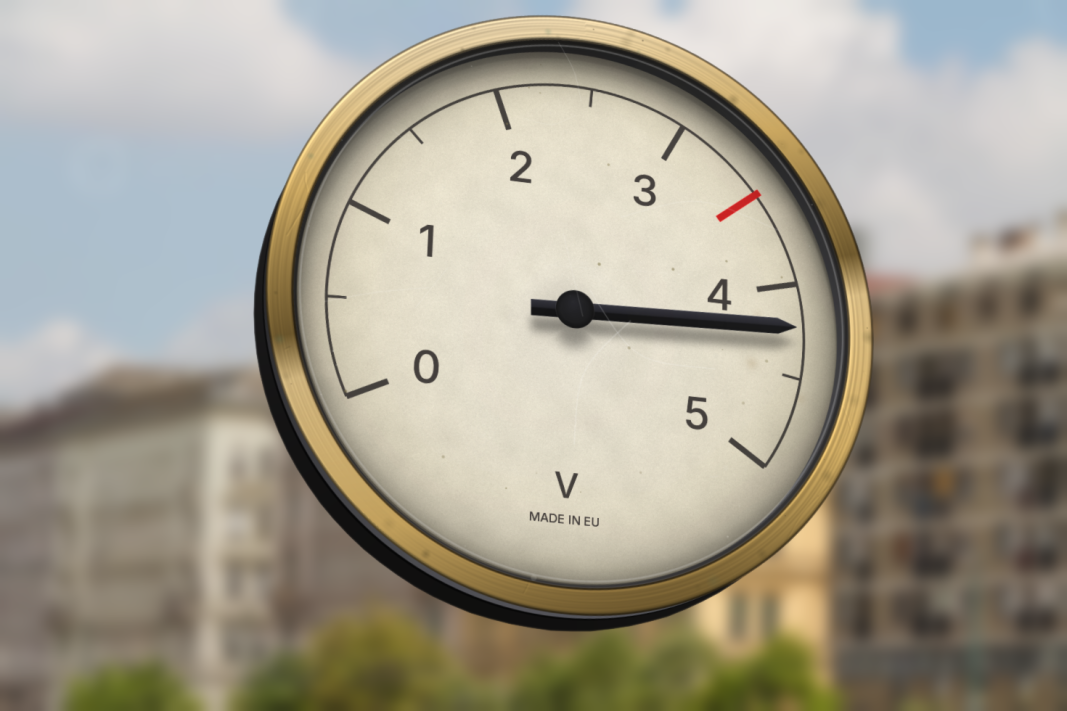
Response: 4.25 V
